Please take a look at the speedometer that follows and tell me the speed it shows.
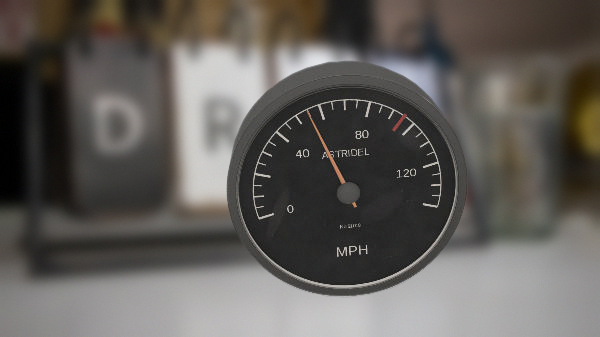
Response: 55 mph
